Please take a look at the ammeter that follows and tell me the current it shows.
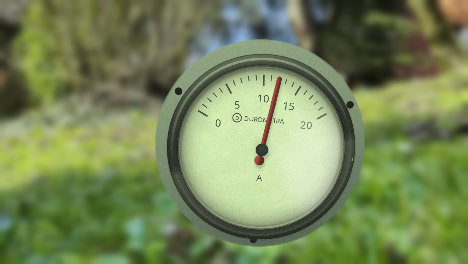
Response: 12 A
